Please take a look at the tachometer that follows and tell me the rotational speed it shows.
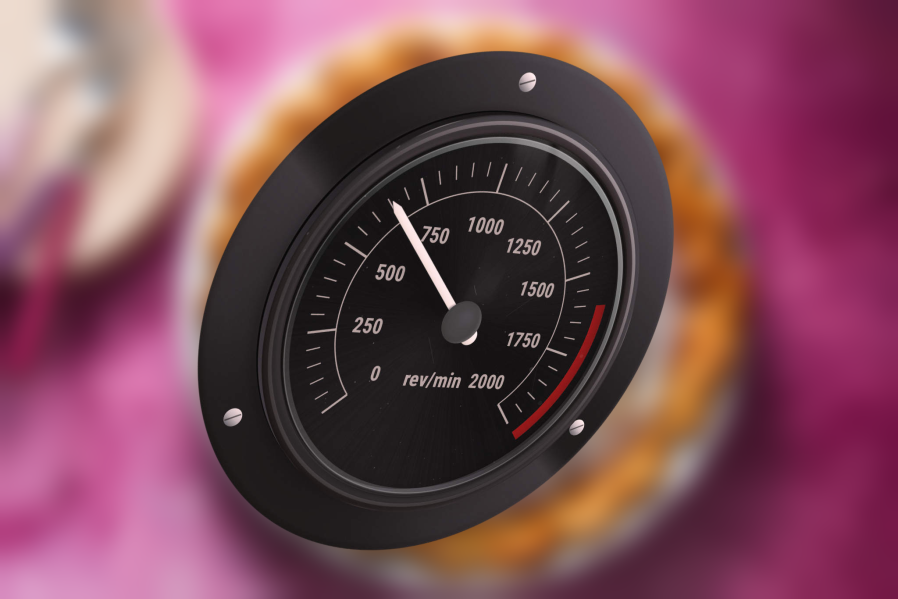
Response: 650 rpm
